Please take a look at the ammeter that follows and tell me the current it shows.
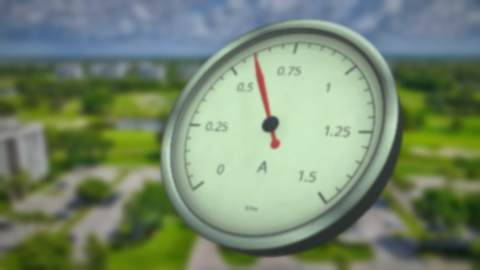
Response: 0.6 A
